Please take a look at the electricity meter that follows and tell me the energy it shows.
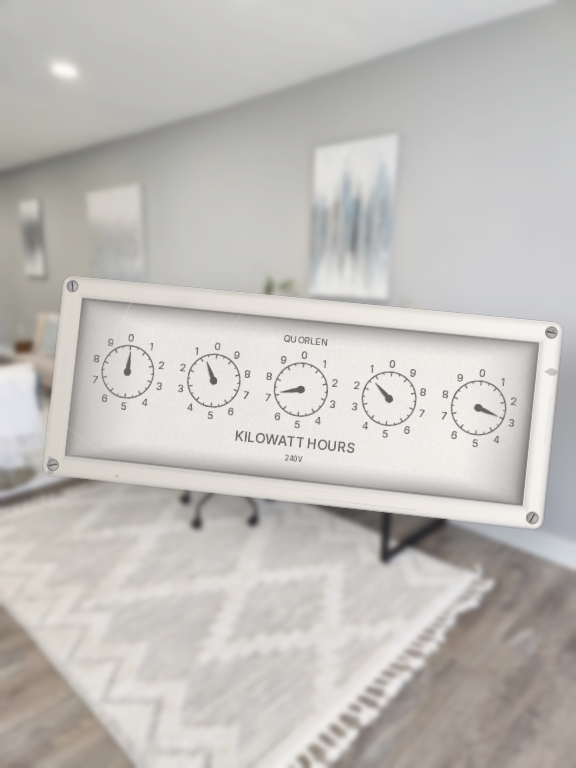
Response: 713 kWh
